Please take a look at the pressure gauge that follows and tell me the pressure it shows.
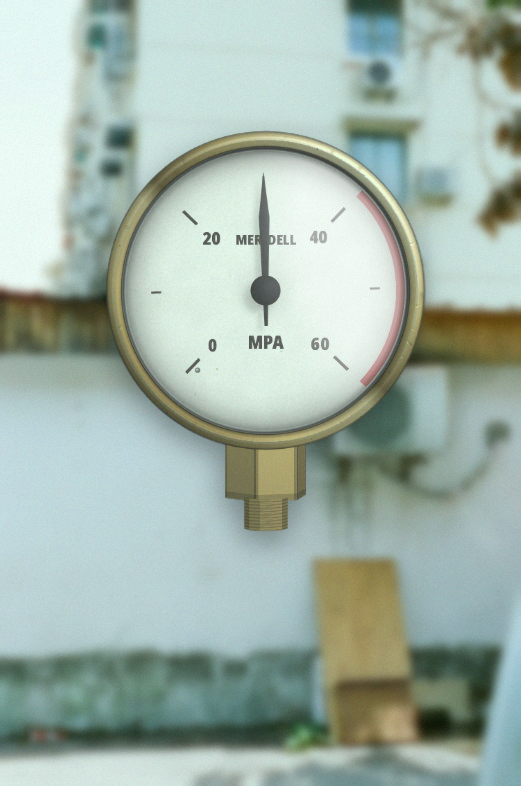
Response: 30 MPa
